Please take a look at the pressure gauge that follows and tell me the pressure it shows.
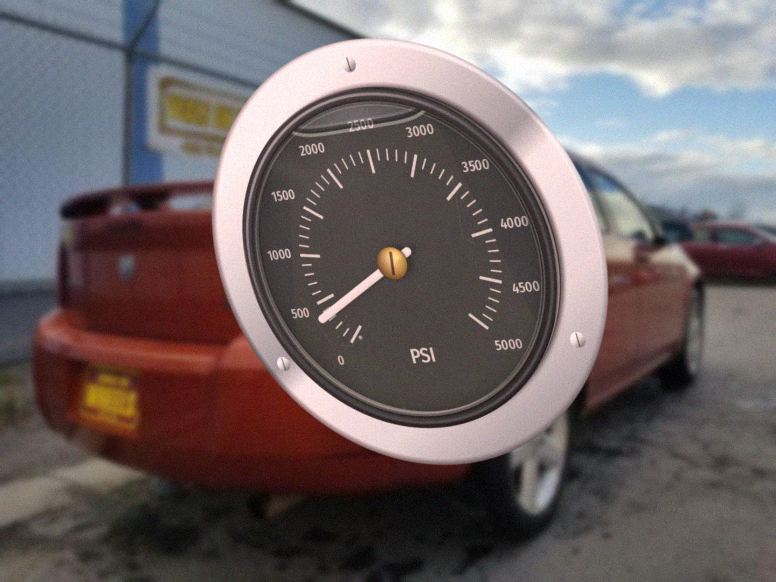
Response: 350 psi
